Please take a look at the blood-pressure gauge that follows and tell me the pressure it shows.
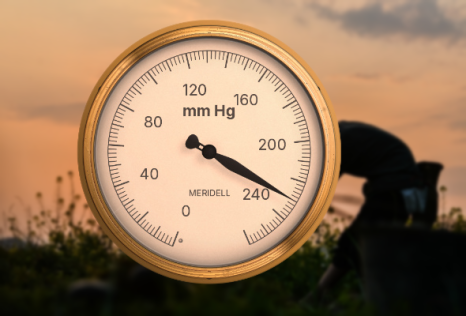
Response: 230 mmHg
